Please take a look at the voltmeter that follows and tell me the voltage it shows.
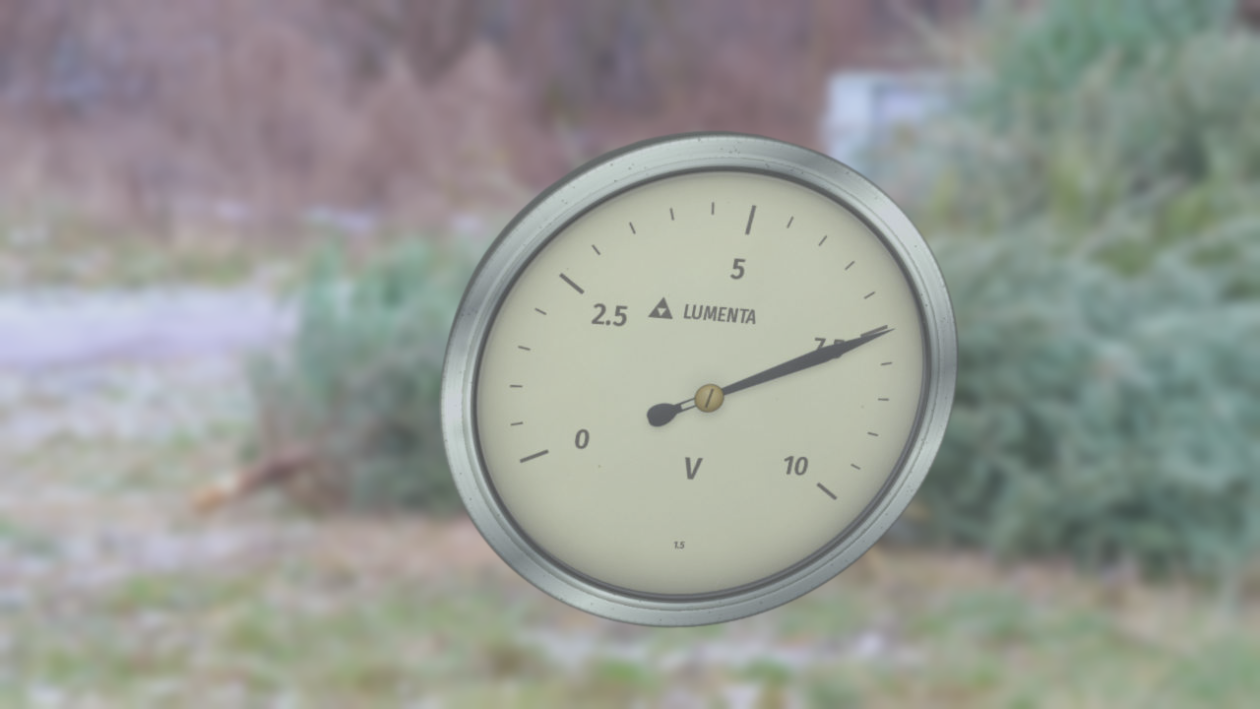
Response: 7.5 V
